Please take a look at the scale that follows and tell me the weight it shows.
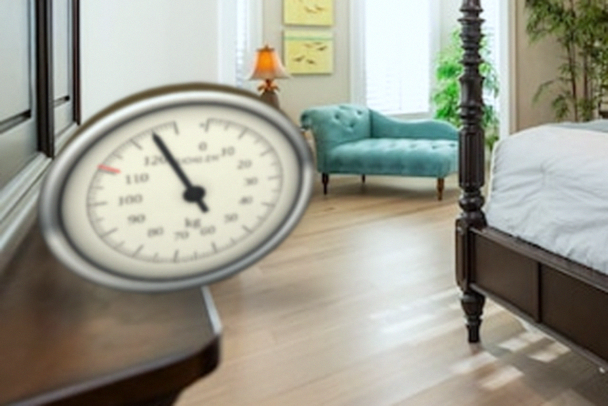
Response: 125 kg
